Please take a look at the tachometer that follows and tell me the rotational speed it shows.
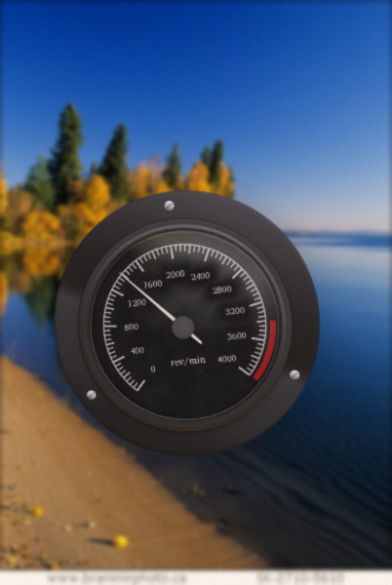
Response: 1400 rpm
